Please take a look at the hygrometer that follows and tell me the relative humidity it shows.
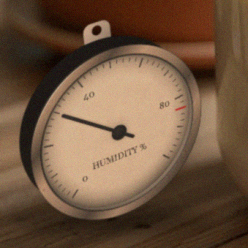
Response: 30 %
